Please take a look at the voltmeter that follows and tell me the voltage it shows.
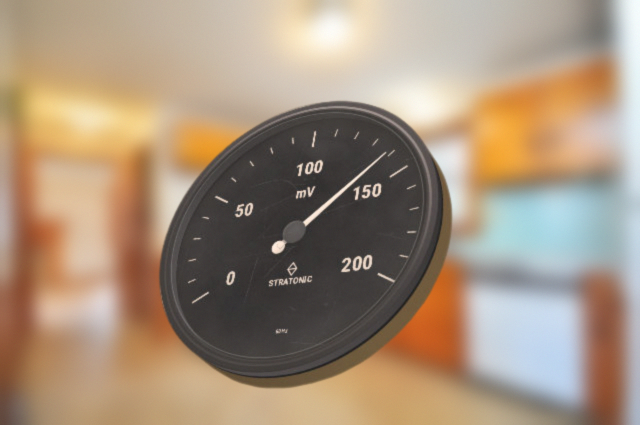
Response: 140 mV
